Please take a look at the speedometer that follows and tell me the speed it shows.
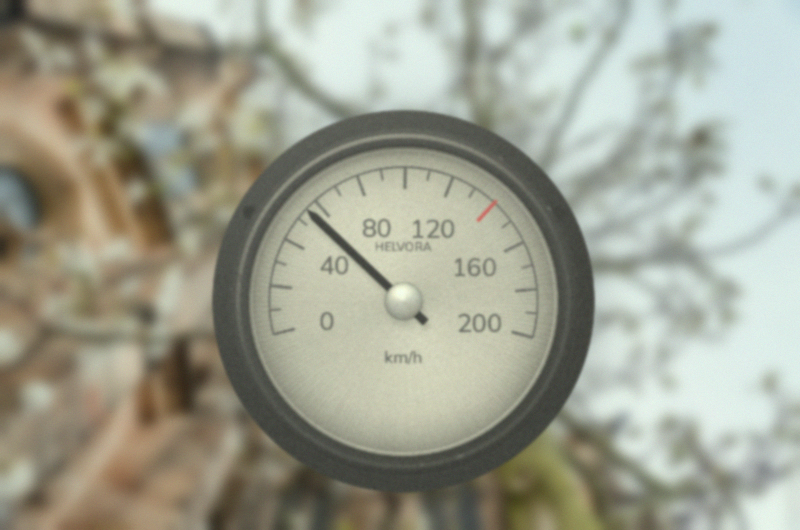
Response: 55 km/h
